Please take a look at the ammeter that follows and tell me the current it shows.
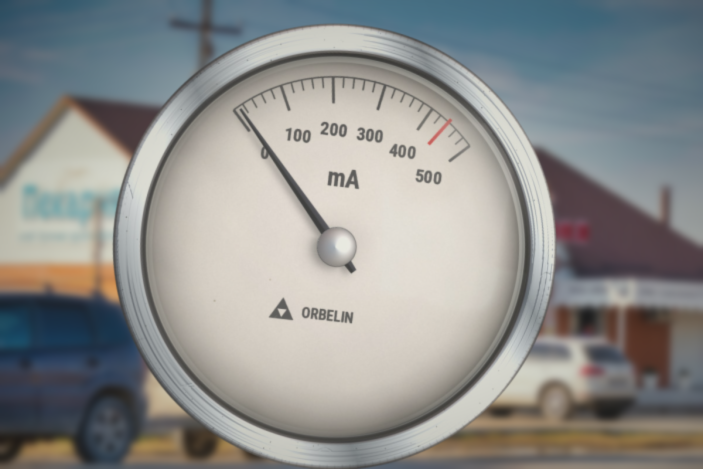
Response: 10 mA
